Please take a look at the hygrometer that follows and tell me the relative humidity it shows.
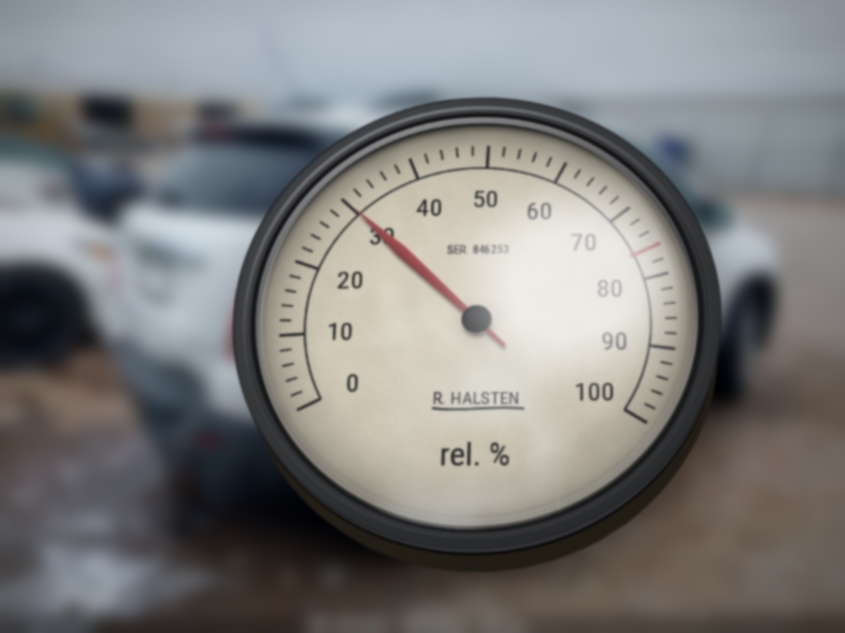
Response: 30 %
